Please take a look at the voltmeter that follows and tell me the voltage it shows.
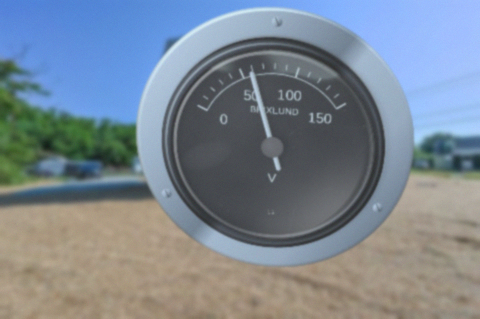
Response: 60 V
